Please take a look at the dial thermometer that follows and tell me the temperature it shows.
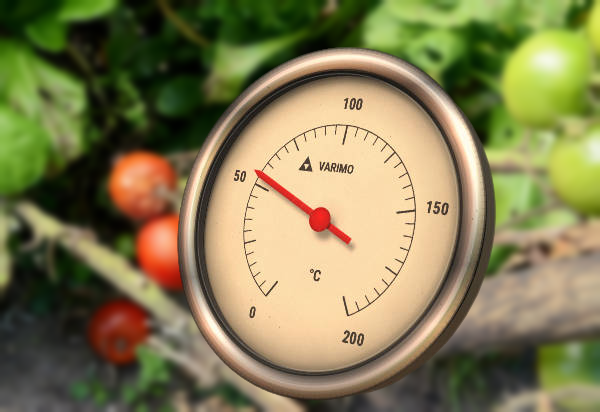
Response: 55 °C
